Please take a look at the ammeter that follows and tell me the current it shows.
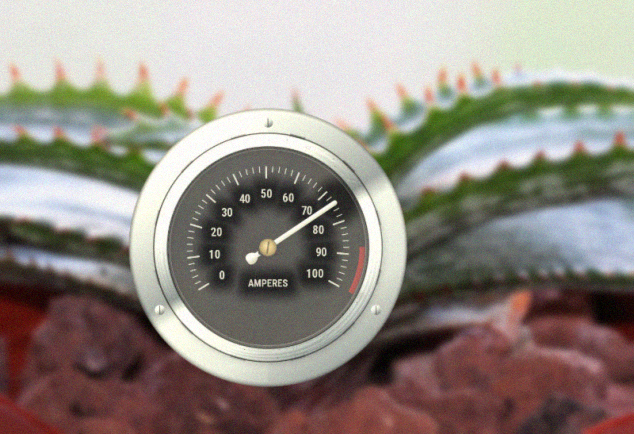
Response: 74 A
